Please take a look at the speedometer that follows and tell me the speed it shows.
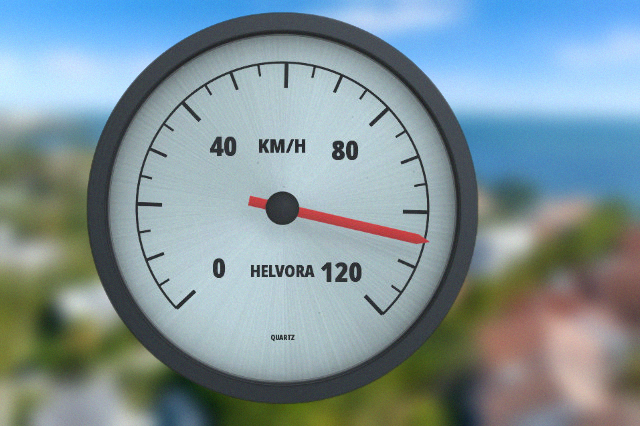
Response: 105 km/h
